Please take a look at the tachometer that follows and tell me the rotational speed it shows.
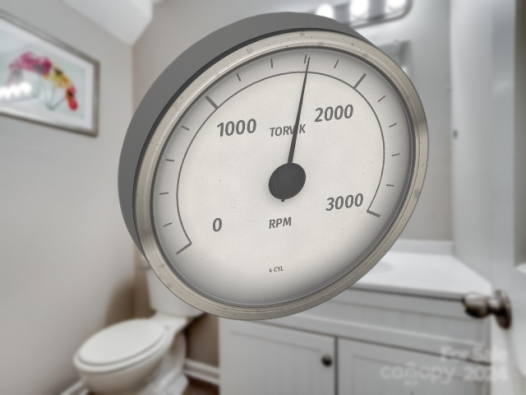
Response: 1600 rpm
